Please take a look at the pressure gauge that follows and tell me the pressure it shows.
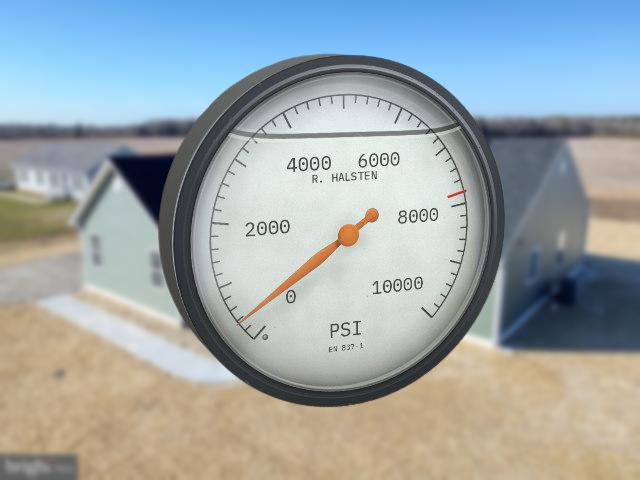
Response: 400 psi
